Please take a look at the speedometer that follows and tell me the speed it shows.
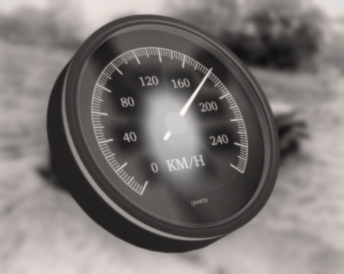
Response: 180 km/h
